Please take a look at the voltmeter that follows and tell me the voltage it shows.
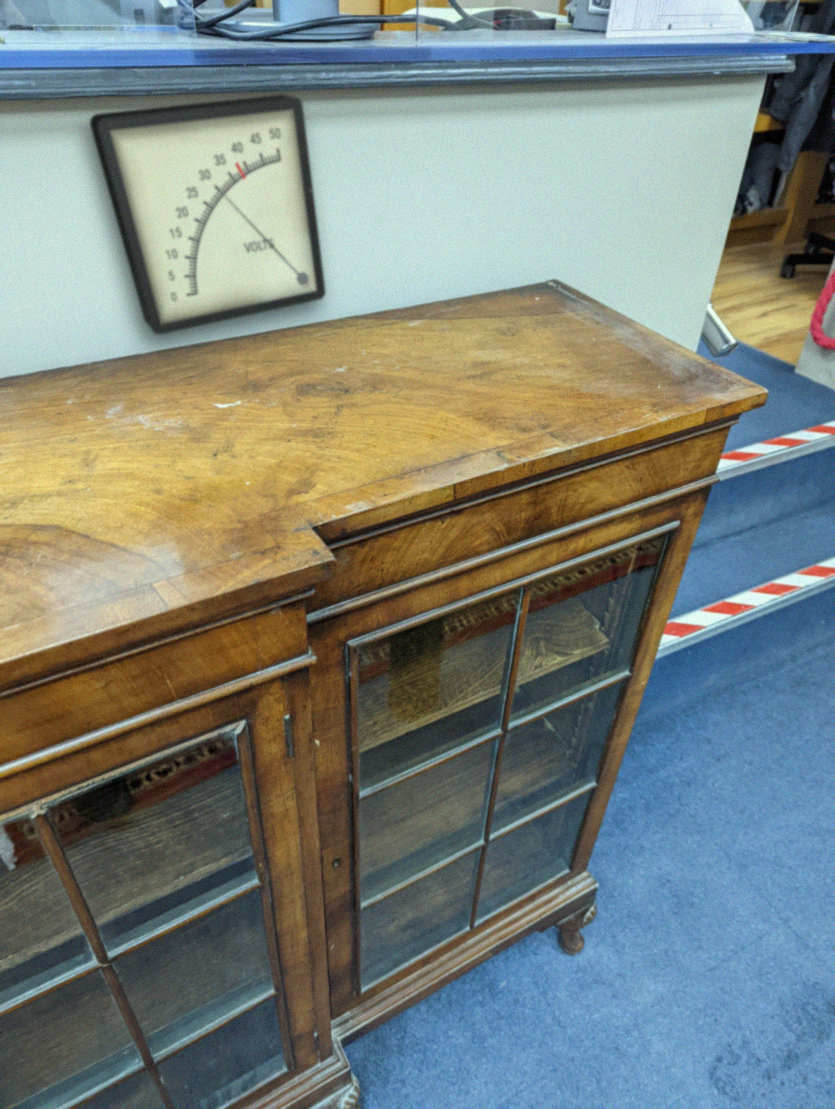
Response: 30 V
